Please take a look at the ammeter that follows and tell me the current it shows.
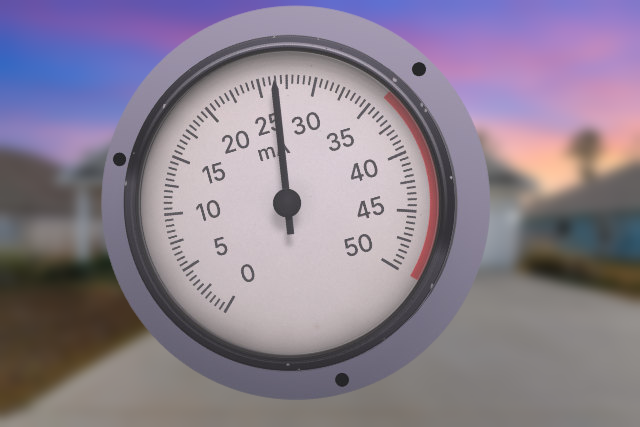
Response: 26.5 mA
